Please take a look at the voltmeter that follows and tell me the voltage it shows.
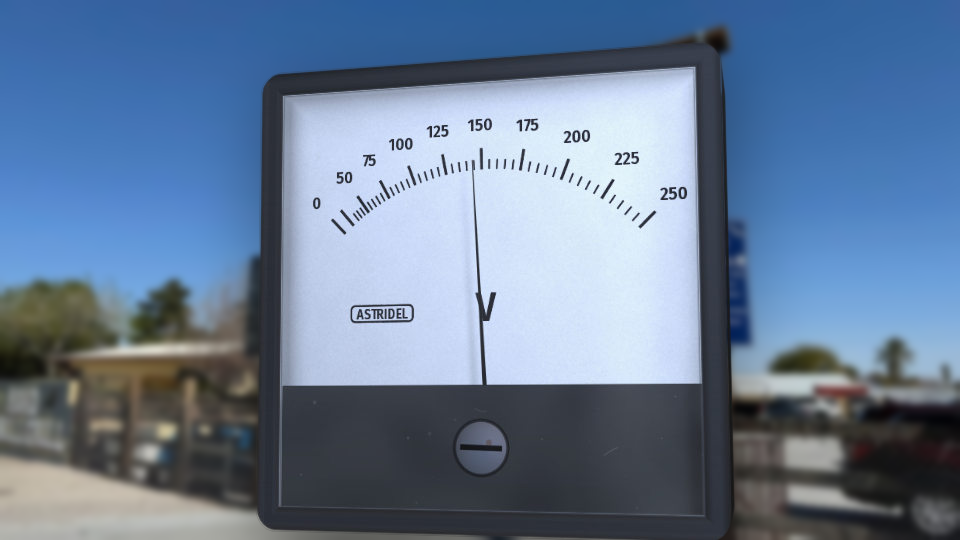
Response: 145 V
